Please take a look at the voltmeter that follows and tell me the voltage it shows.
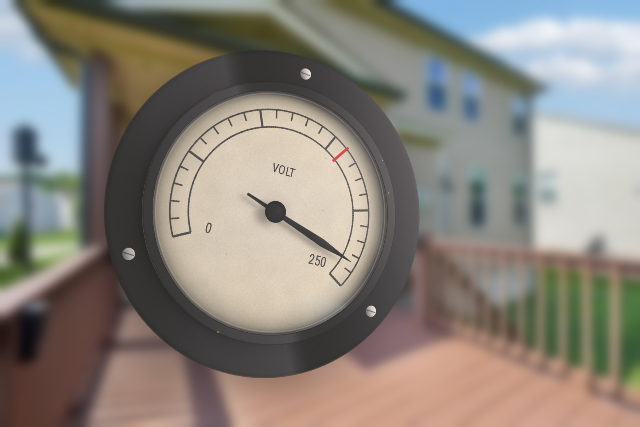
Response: 235 V
